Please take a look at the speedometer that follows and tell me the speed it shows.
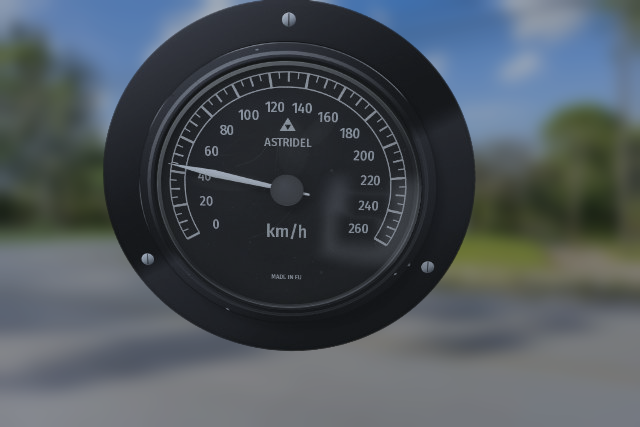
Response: 45 km/h
